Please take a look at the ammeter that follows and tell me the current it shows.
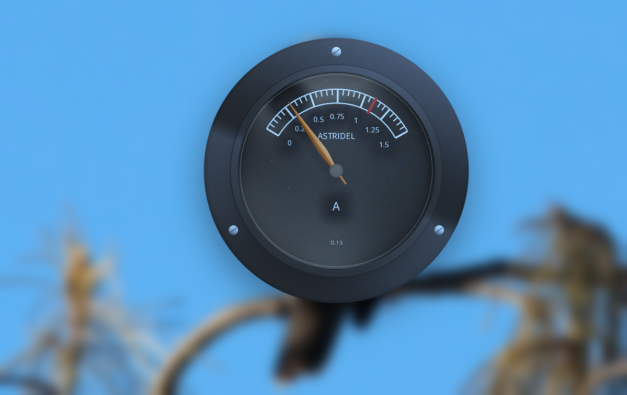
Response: 0.3 A
